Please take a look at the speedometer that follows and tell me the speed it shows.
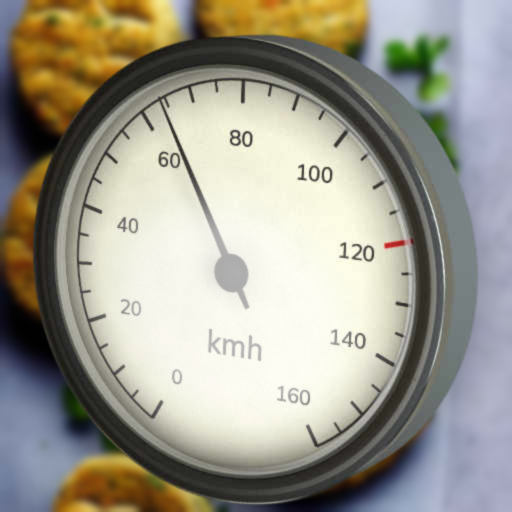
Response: 65 km/h
